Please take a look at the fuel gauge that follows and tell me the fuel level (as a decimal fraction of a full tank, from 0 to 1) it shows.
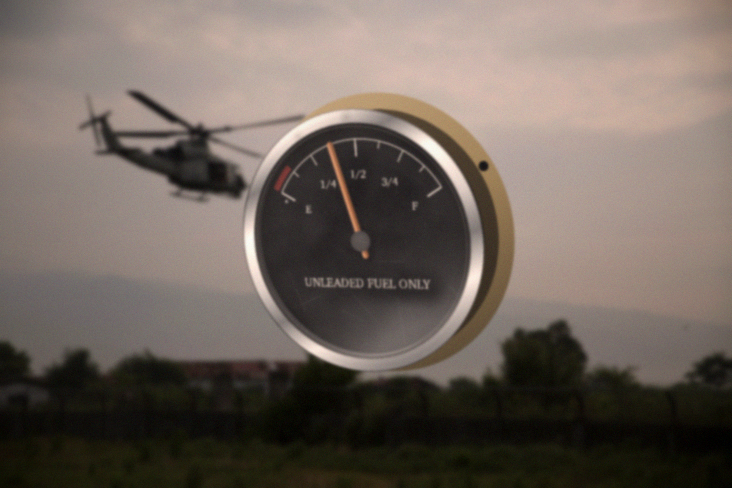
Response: 0.375
